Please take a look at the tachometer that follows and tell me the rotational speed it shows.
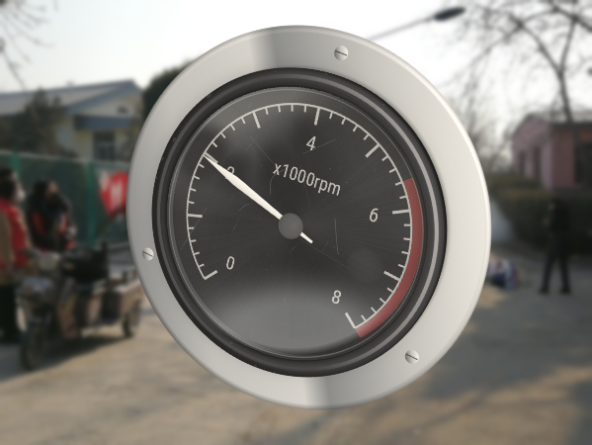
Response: 2000 rpm
